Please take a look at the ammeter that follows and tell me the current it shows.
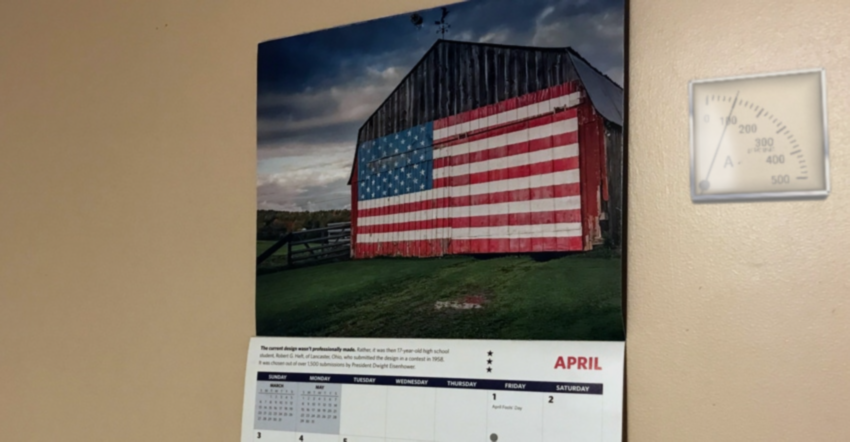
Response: 100 A
